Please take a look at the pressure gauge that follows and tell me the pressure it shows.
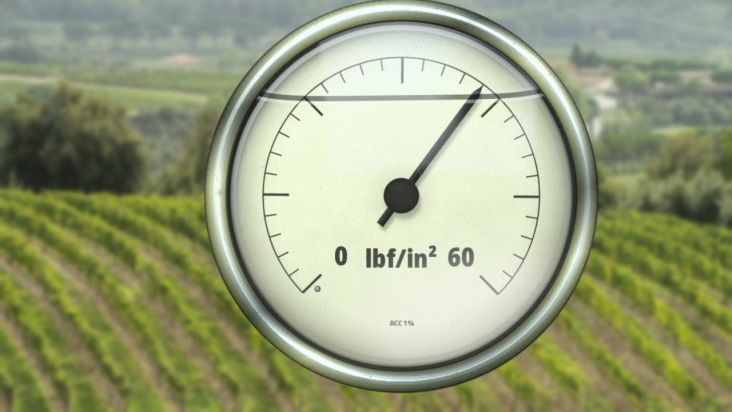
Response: 38 psi
